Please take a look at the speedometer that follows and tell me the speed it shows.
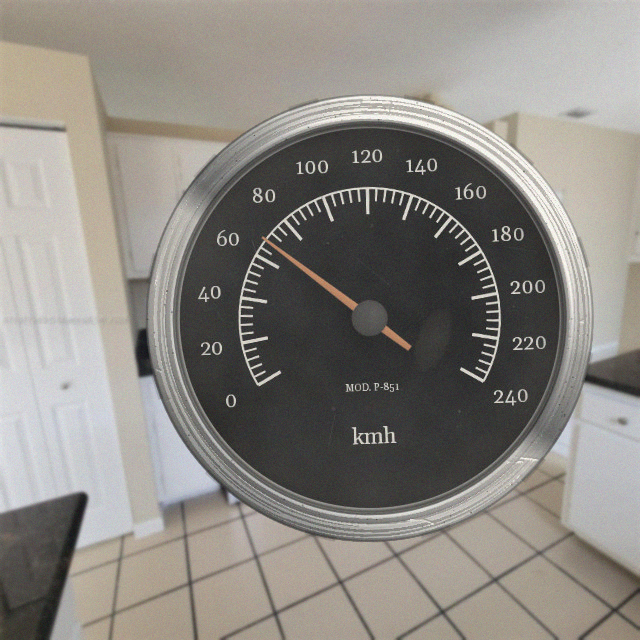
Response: 68 km/h
